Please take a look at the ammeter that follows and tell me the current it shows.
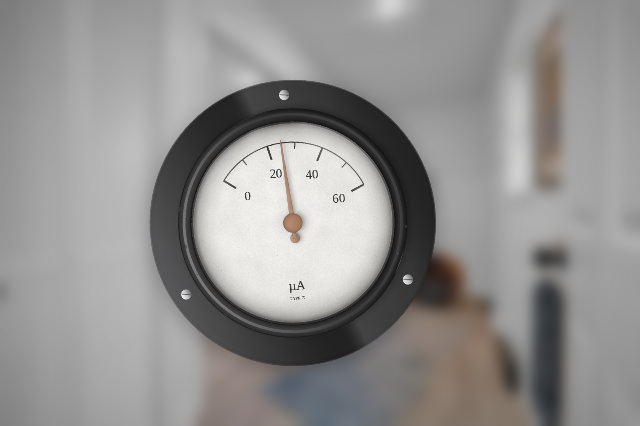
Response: 25 µA
